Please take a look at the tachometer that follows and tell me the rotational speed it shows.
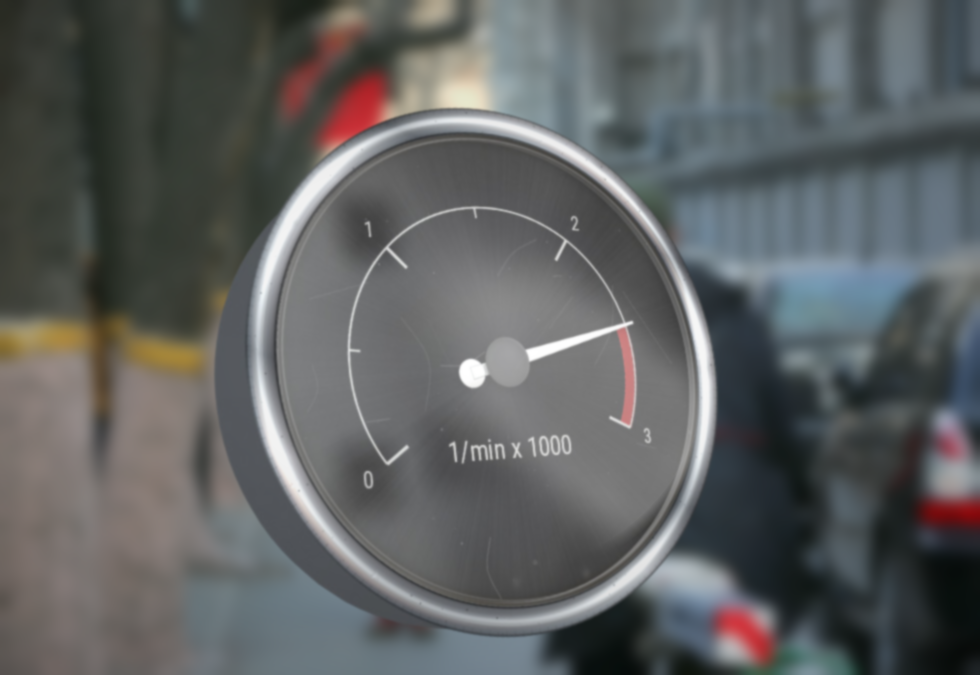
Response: 2500 rpm
